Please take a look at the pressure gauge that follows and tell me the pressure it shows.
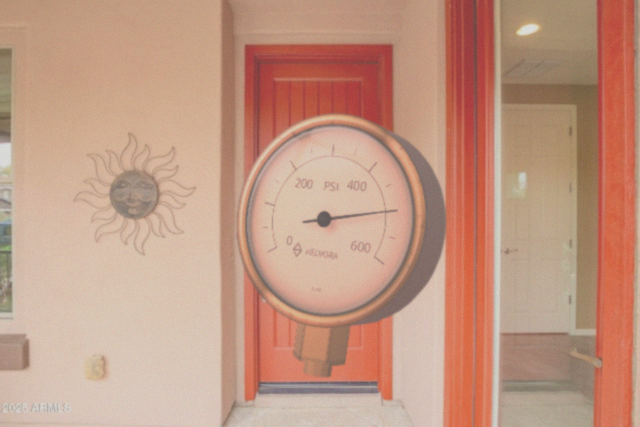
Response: 500 psi
